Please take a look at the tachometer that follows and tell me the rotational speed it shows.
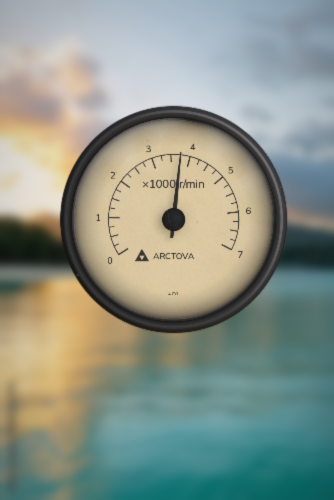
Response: 3750 rpm
